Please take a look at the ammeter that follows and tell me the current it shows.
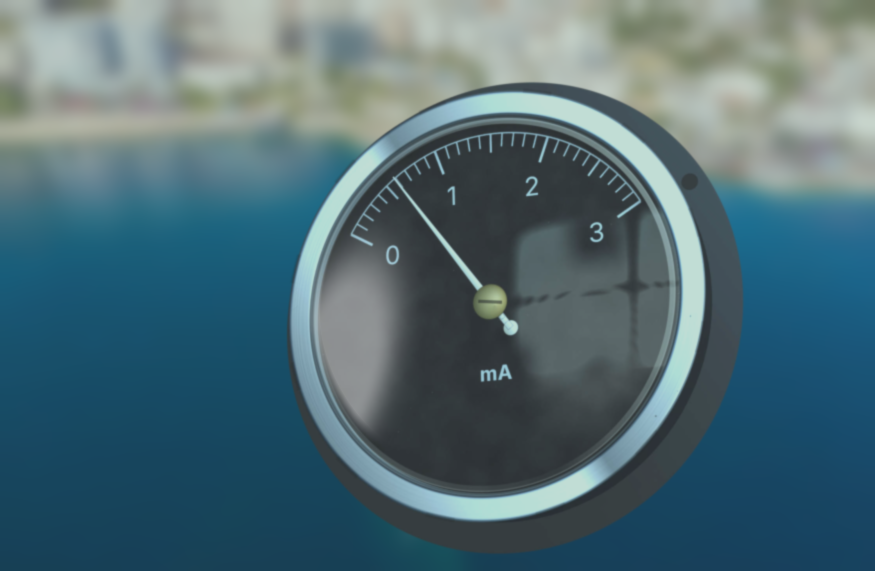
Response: 0.6 mA
